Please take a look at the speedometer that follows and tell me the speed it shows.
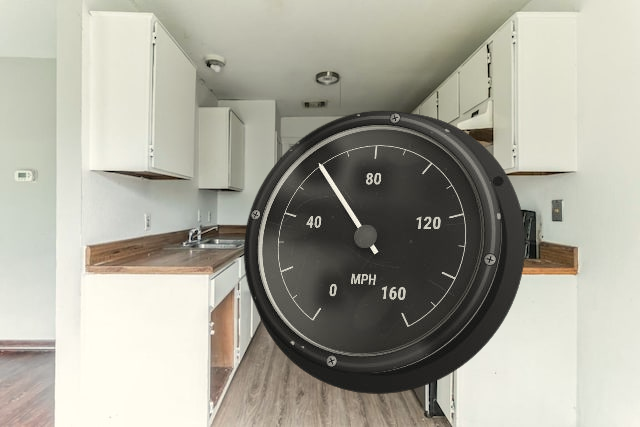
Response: 60 mph
